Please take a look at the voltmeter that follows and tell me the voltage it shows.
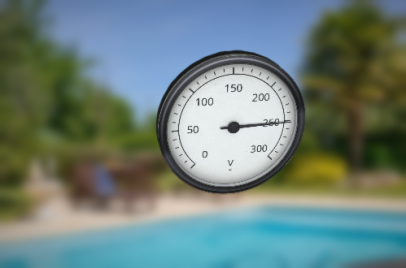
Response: 250 V
